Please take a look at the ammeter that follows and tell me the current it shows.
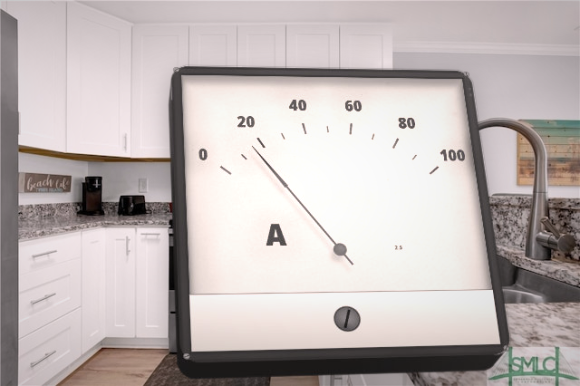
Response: 15 A
